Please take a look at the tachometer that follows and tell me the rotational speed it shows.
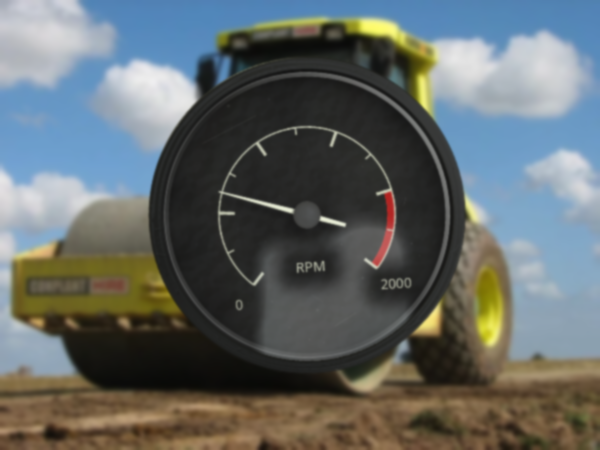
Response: 500 rpm
